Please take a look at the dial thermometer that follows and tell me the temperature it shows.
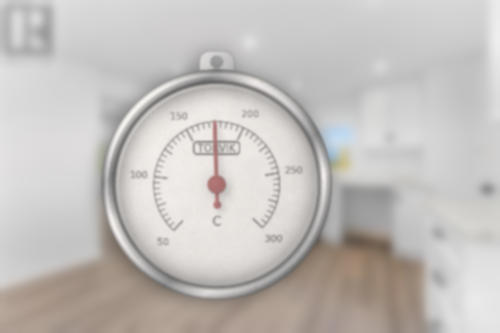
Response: 175 °C
